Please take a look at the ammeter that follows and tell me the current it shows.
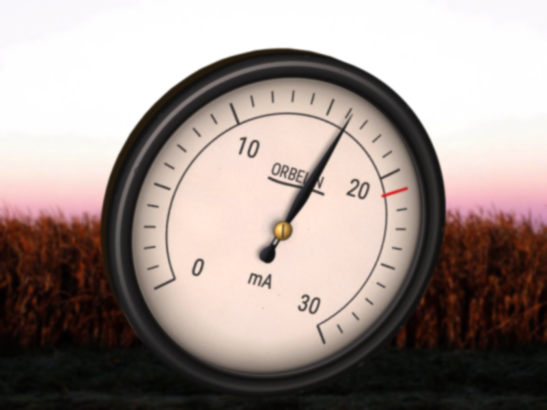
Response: 16 mA
